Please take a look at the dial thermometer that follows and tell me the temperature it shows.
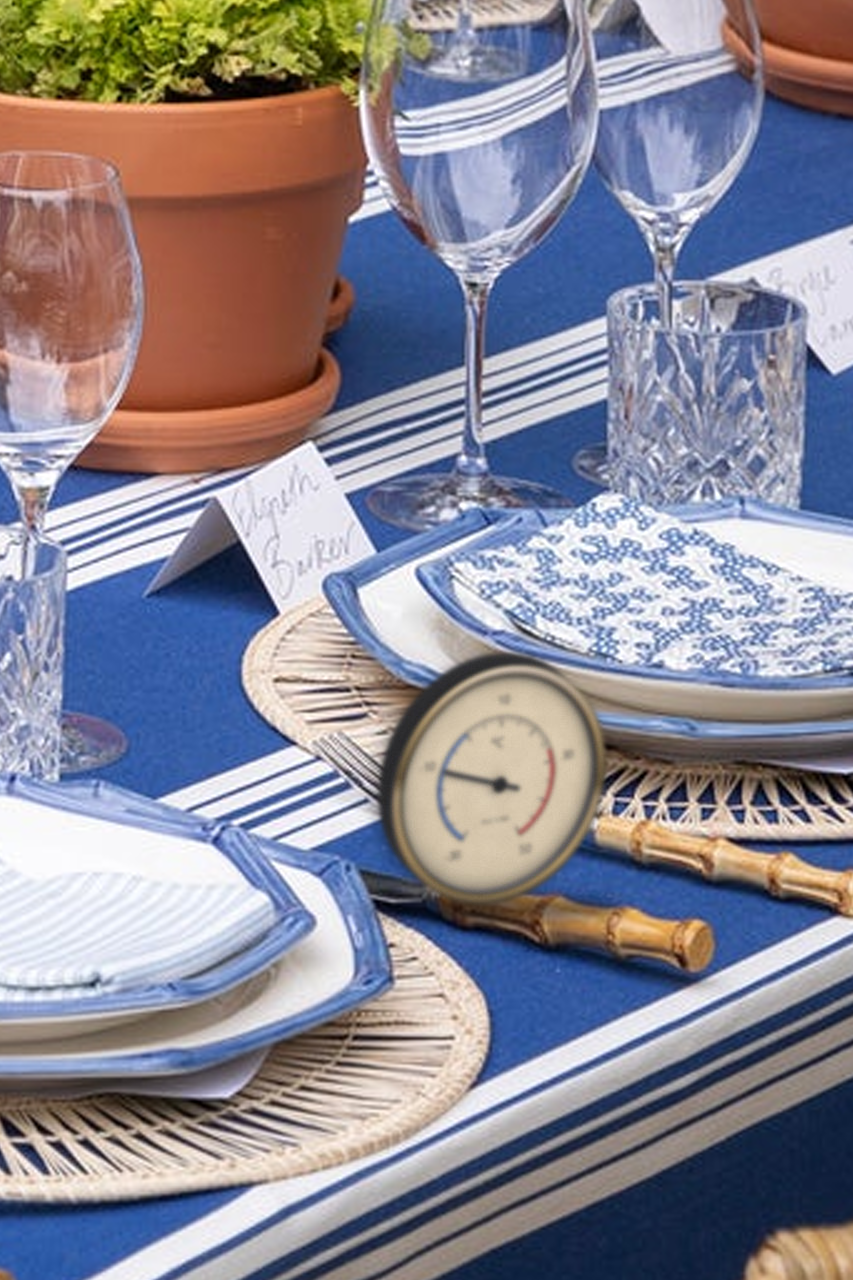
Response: -10 °C
